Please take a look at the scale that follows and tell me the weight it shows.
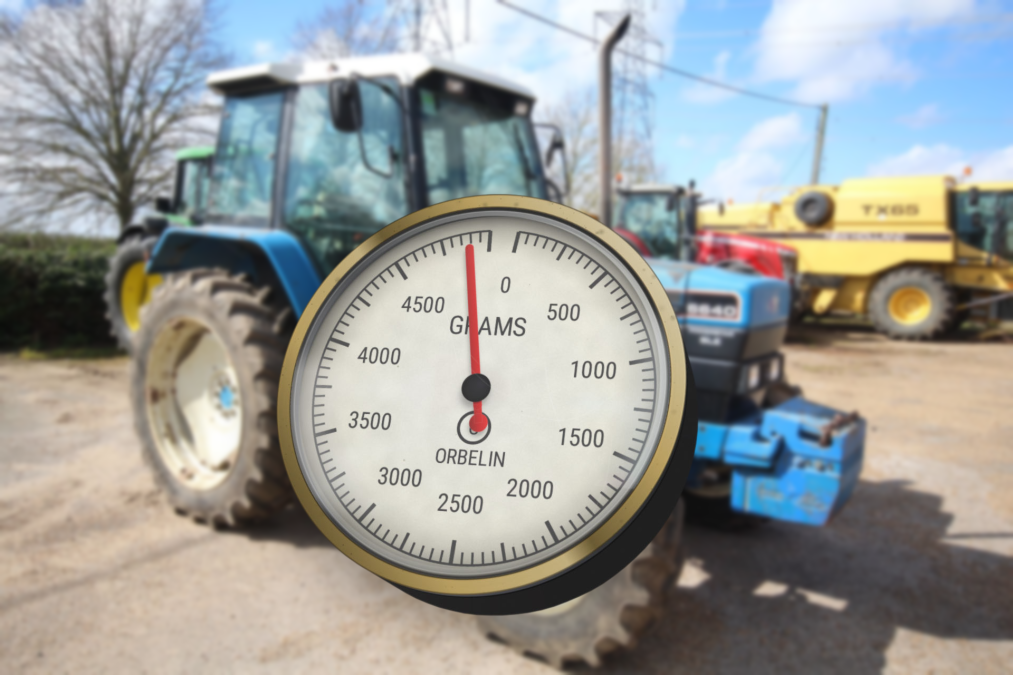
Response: 4900 g
